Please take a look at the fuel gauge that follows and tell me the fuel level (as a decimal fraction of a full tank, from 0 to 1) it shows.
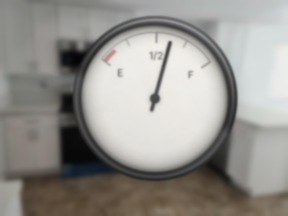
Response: 0.625
